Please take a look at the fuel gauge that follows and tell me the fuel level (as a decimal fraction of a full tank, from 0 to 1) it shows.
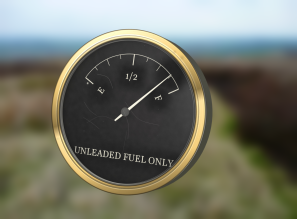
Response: 0.875
